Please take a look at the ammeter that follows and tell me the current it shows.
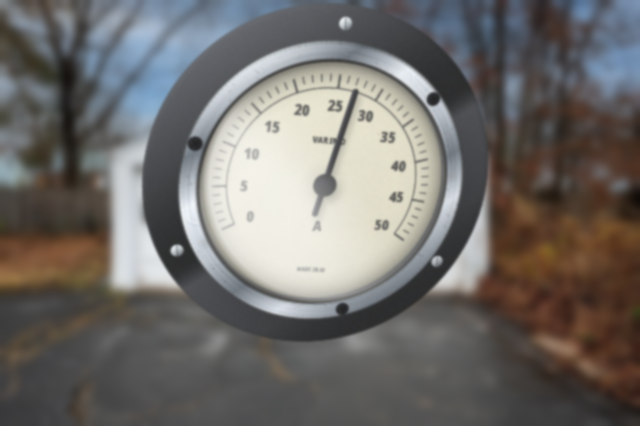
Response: 27 A
